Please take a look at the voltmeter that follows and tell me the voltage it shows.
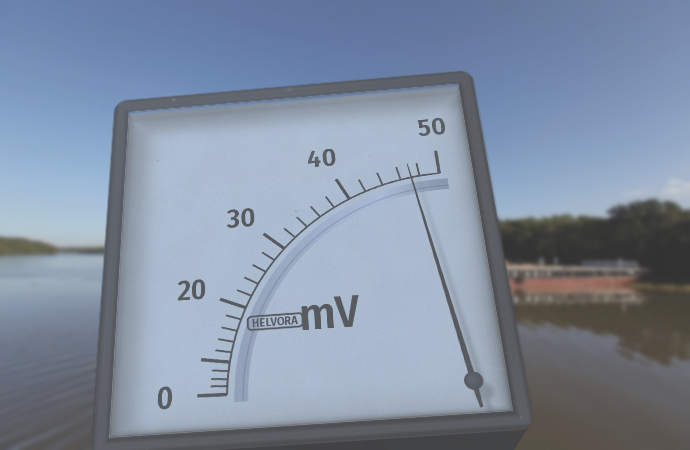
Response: 47 mV
